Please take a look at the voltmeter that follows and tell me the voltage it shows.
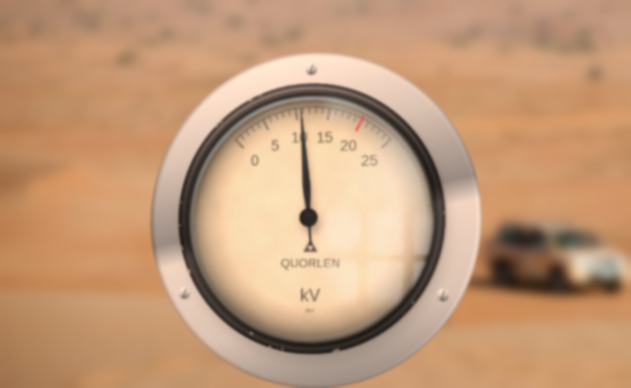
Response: 11 kV
